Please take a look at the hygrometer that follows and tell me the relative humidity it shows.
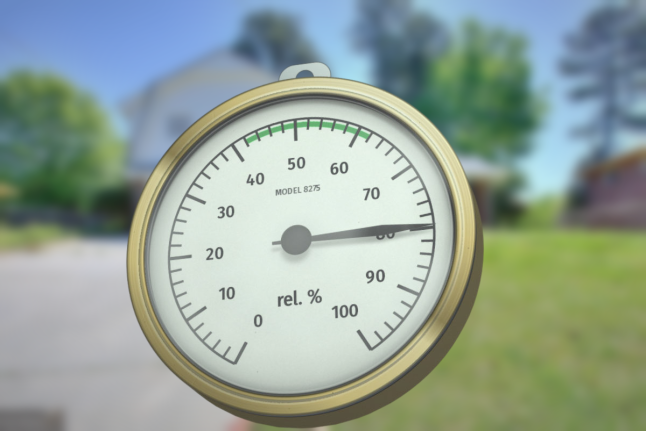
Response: 80 %
